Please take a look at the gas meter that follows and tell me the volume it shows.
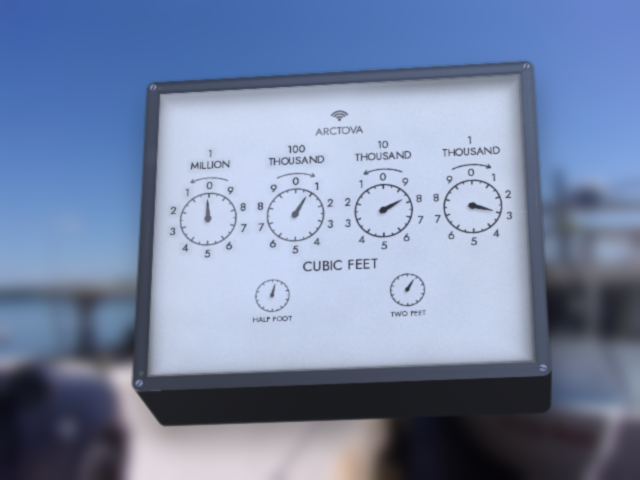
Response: 8300 ft³
